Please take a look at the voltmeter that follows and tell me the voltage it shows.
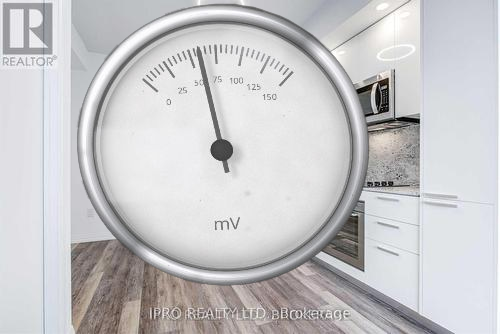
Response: 60 mV
